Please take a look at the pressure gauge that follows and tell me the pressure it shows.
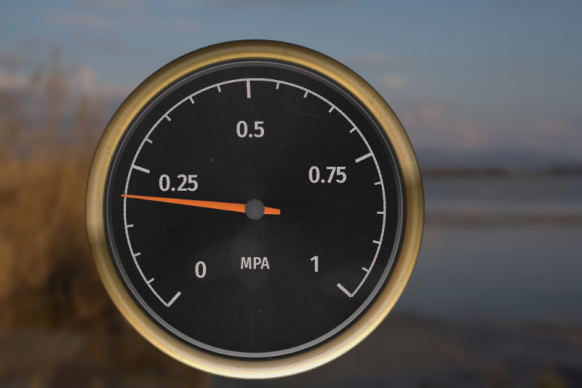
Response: 0.2 MPa
